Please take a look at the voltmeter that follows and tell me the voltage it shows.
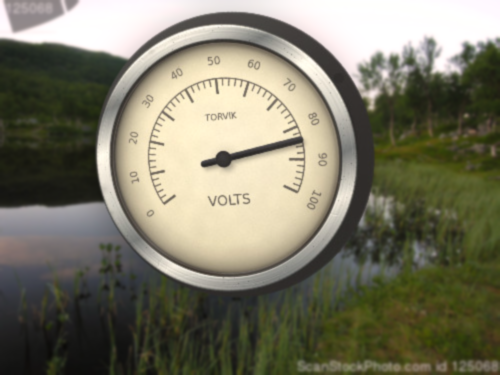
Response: 84 V
